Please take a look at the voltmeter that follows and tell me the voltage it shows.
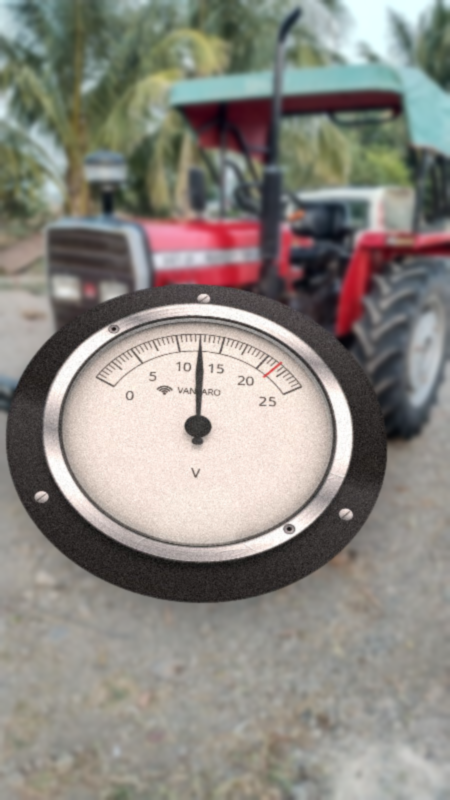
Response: 12.5 V
